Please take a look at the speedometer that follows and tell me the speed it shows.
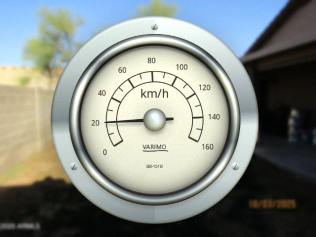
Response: 20 km/h
